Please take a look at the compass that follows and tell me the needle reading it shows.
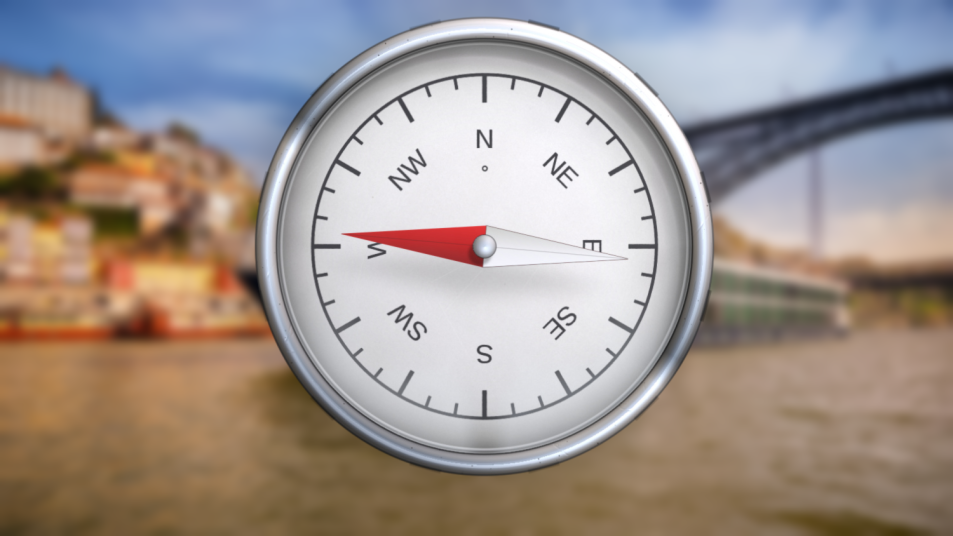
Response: 275 °
